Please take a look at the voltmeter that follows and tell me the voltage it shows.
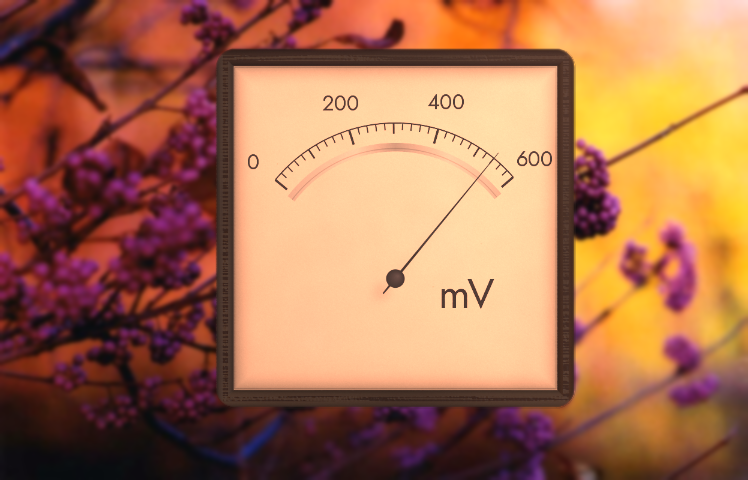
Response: 540 mV
